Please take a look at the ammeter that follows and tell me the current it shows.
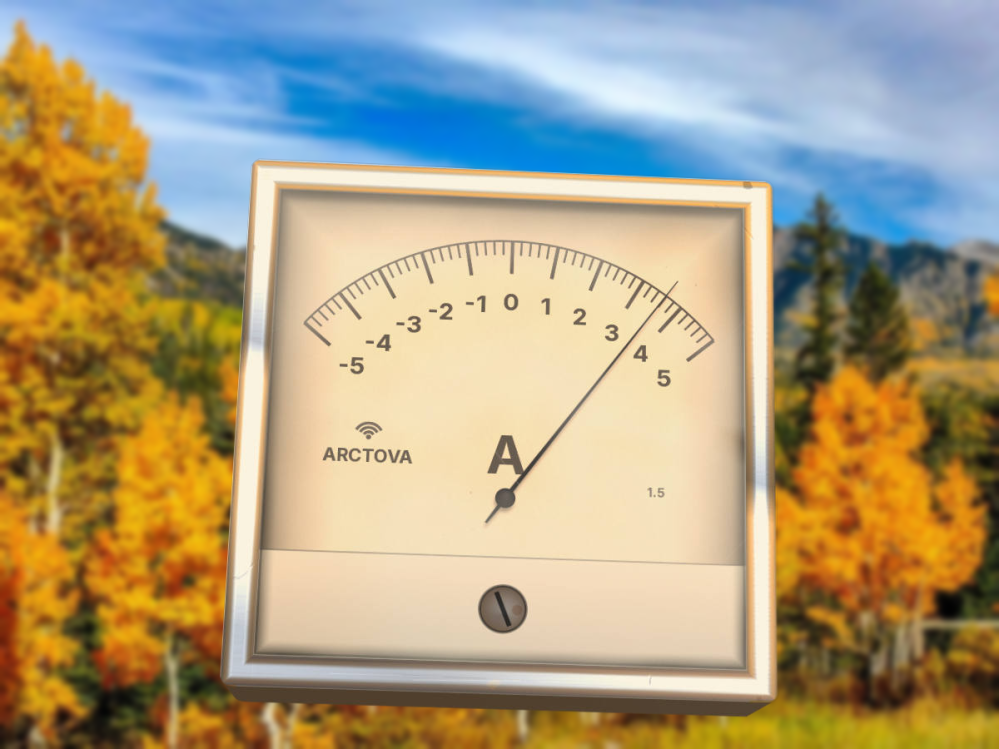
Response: 3.6 A
